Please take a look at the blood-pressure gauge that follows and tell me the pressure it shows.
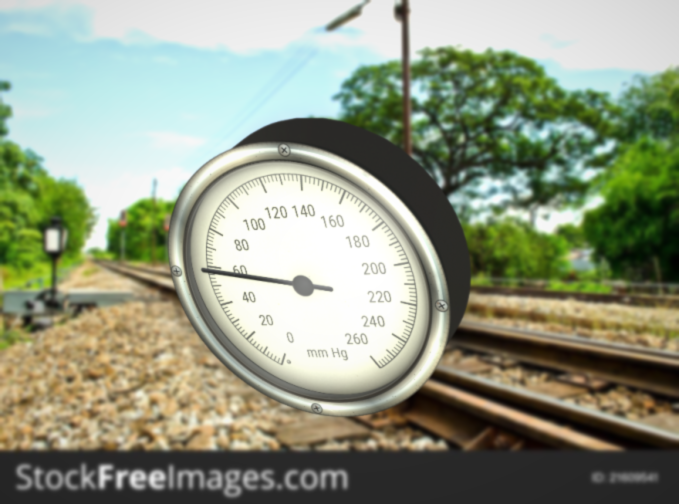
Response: 60 mmHg
